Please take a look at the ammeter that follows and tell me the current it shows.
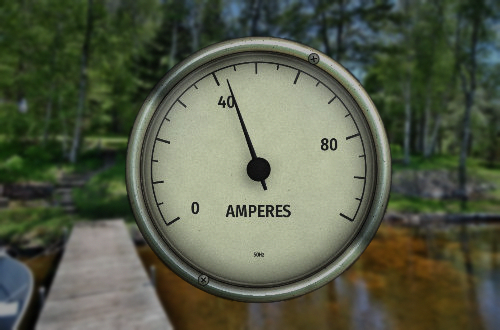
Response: 42.5 A
